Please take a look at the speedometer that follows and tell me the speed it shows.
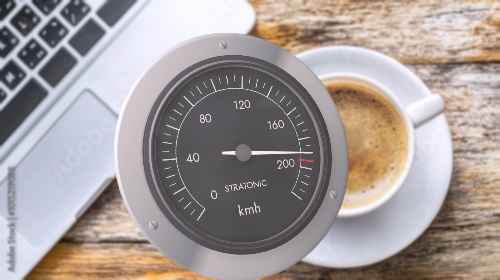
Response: 190 km/h
